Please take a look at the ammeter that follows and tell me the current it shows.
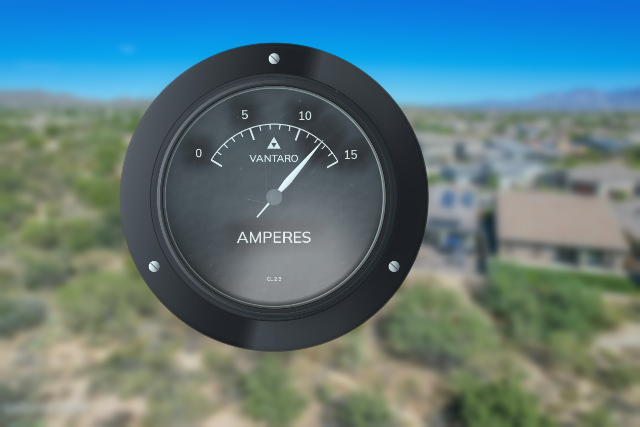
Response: 12.5 A
